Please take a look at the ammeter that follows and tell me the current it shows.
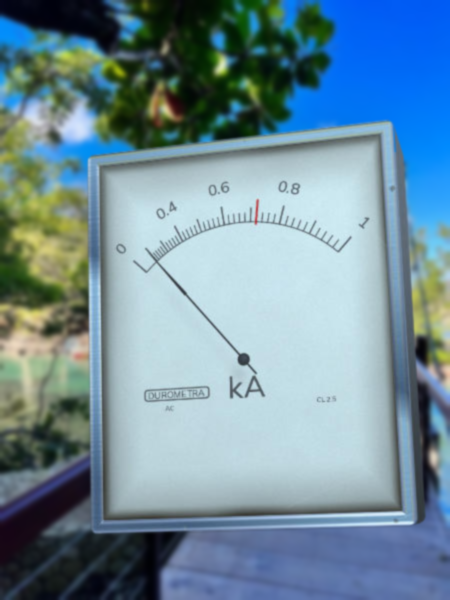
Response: 0.2 kA
